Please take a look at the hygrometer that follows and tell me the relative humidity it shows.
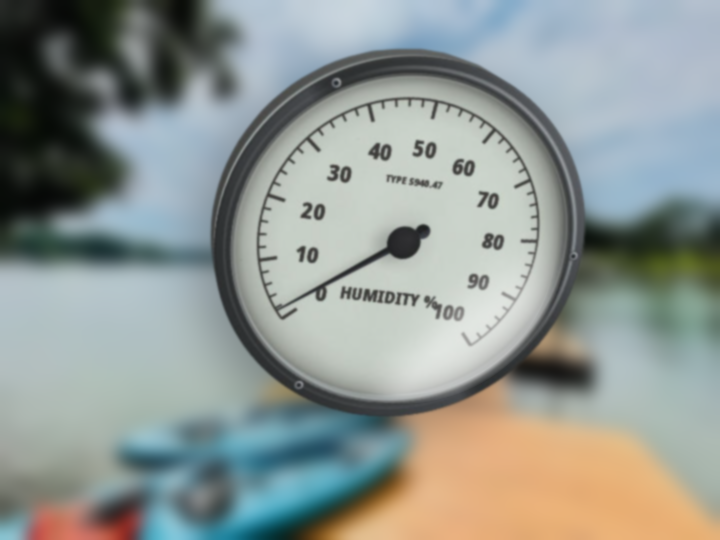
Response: 2 %
